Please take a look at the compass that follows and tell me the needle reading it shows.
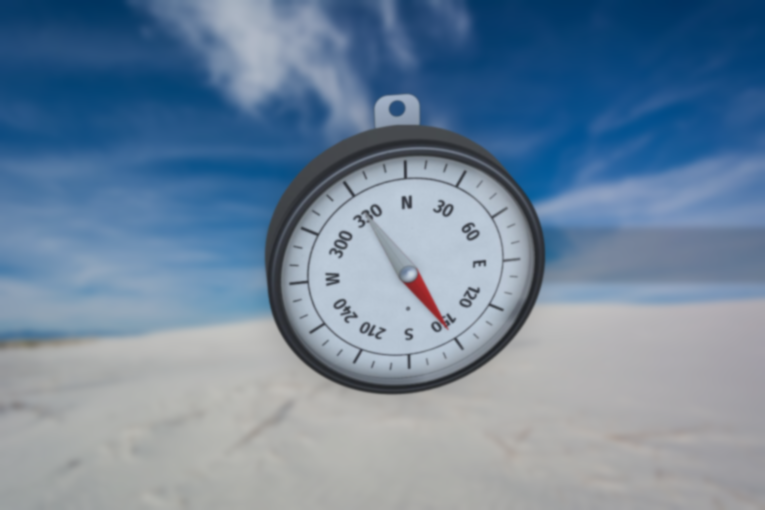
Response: 150 °
